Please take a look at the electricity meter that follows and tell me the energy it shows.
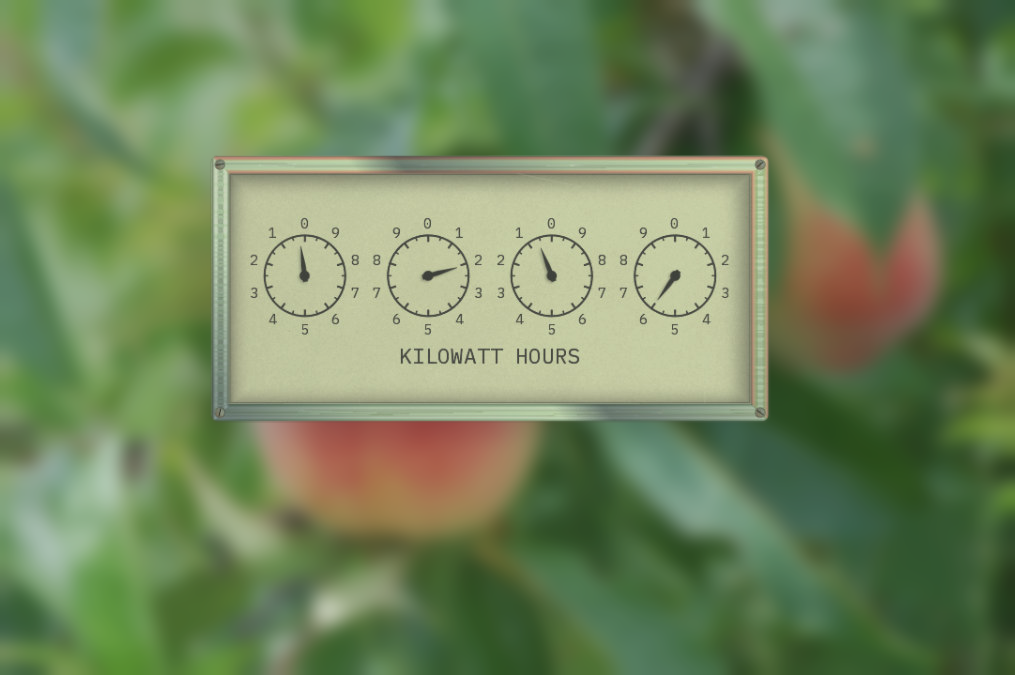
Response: 206 kWh
